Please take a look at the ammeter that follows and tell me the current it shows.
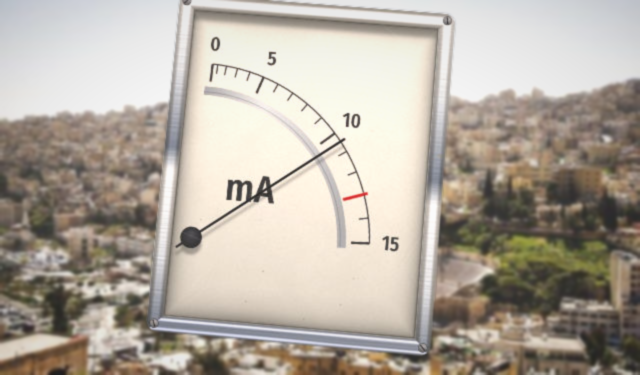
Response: 10.5 mA
